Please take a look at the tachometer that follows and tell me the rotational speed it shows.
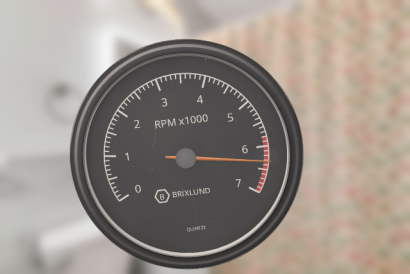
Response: 6300 rpm
